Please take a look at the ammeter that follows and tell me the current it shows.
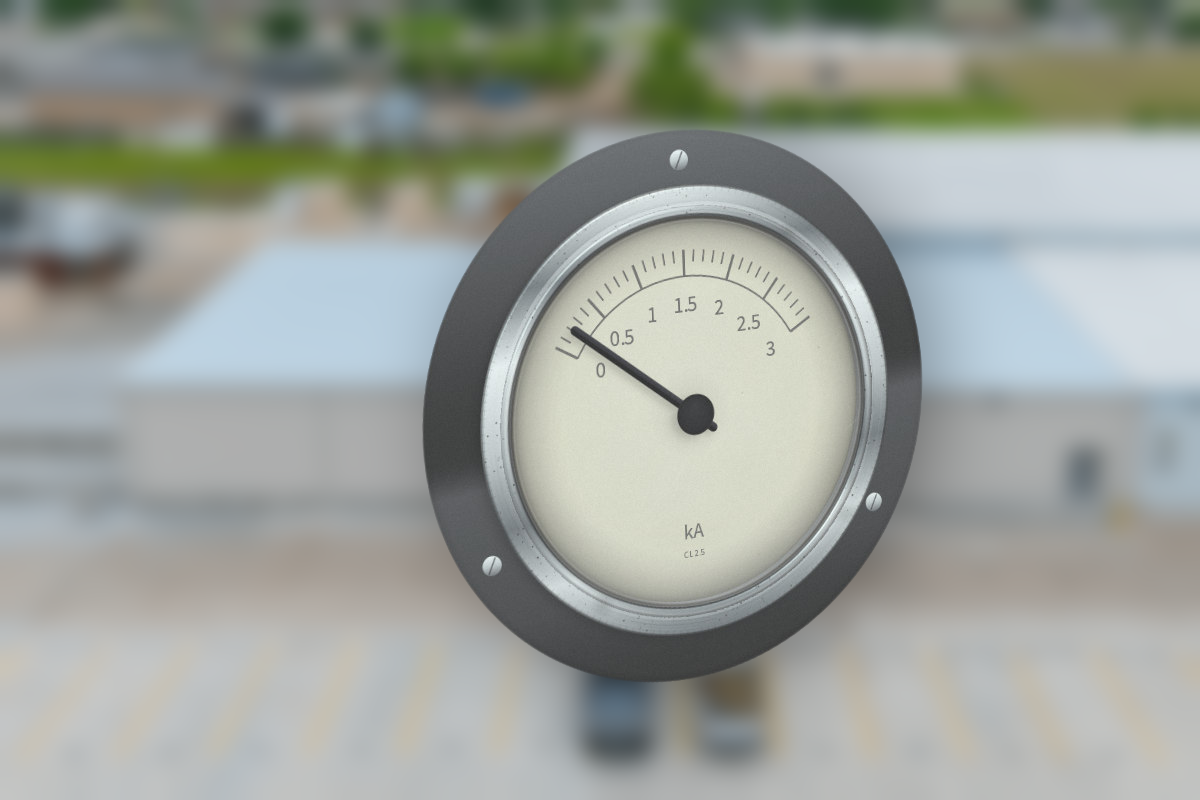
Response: 0.2 kA
